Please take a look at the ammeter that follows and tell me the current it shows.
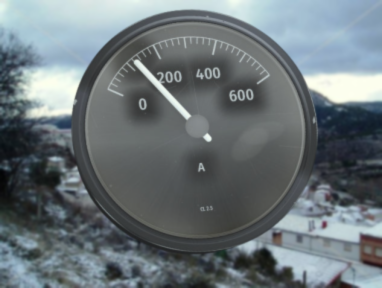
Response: 120 A
